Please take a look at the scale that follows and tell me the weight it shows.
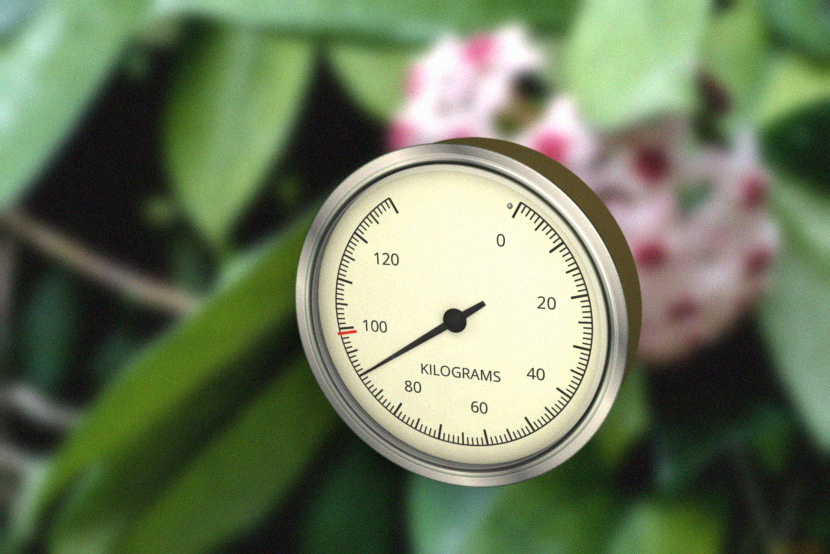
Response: 90 kg
